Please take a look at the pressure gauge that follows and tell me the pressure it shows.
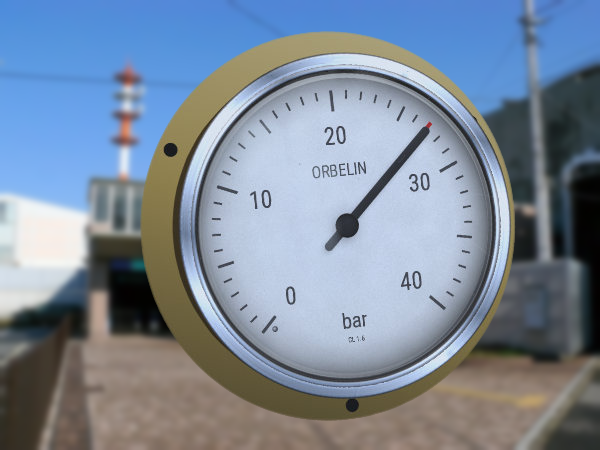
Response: 27 bar
